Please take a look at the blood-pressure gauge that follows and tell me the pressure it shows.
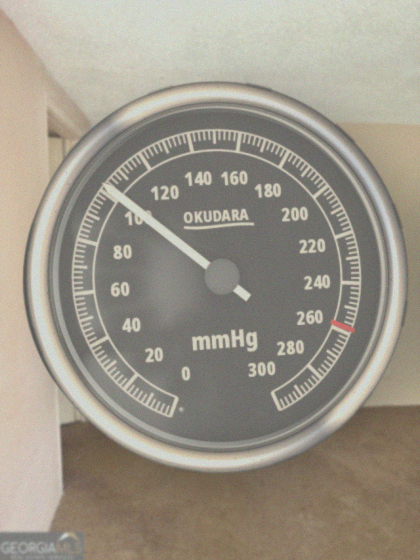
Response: 102 mmHg
